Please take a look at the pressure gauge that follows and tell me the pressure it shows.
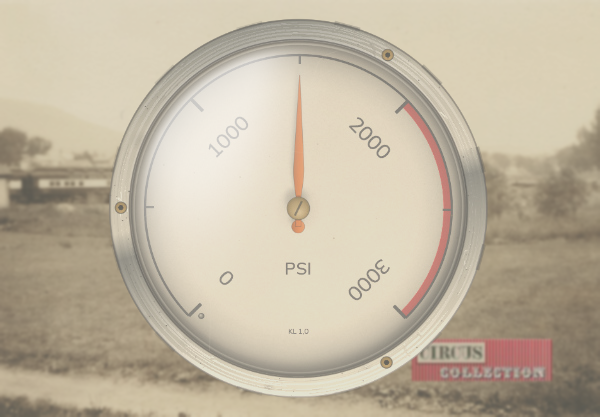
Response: 1500 psi
